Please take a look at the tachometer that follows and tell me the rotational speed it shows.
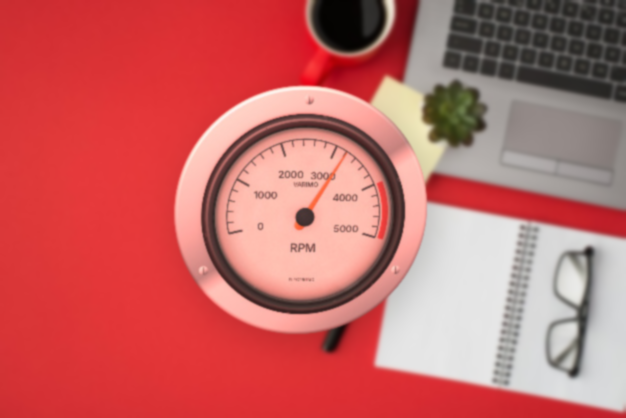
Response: 3200 rpm
